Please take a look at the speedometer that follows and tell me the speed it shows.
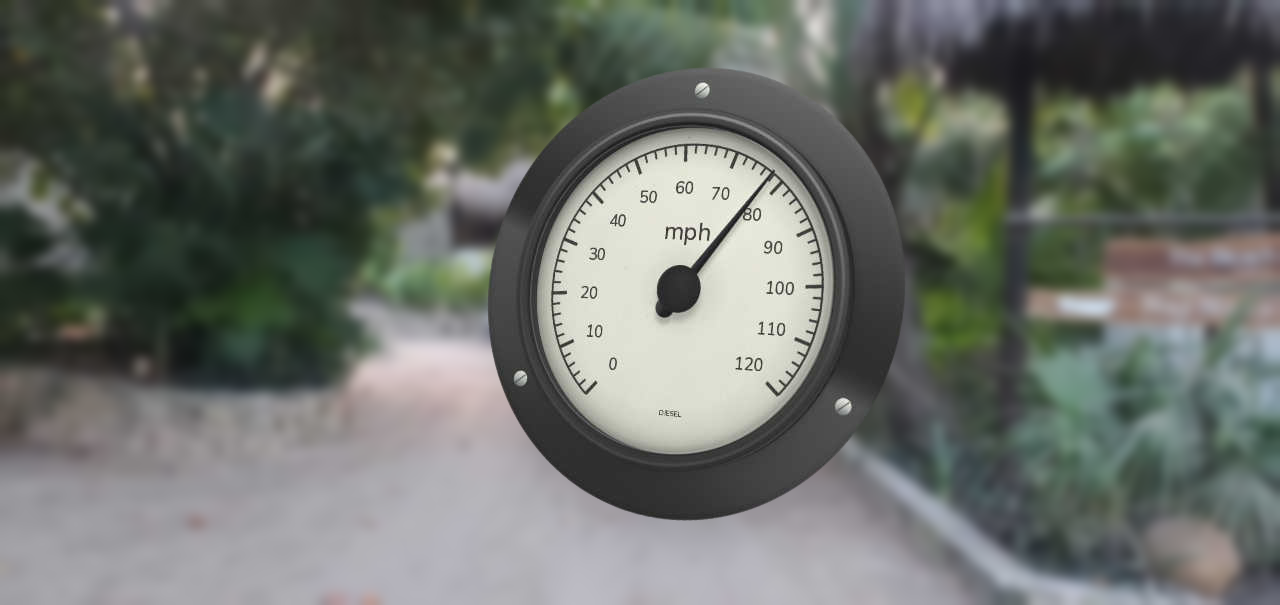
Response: 78 mph
